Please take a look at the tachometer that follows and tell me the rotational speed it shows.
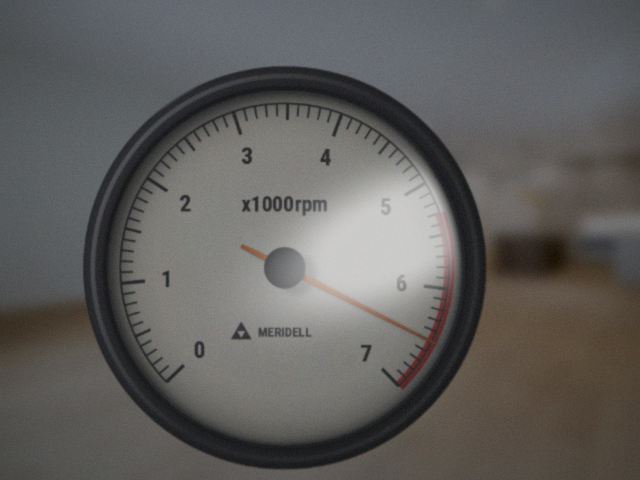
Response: 6500 rpm
